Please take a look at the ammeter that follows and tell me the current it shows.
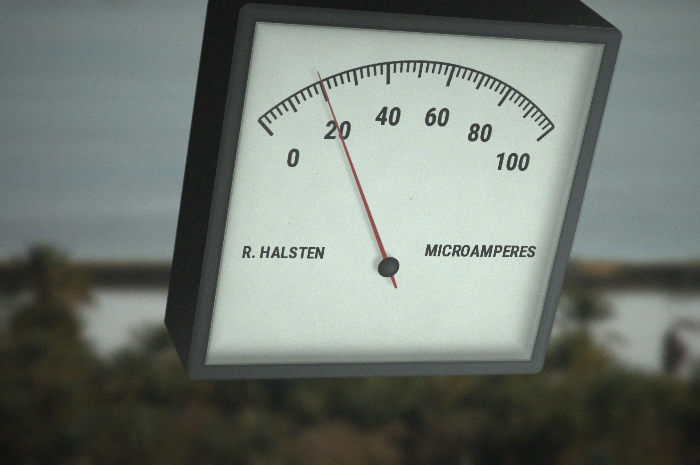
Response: 20 µA
